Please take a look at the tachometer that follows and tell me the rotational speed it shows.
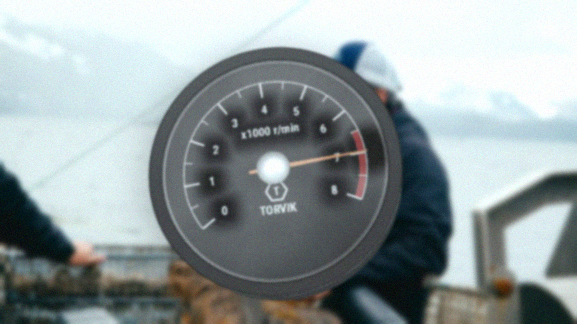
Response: 7000 rpm
